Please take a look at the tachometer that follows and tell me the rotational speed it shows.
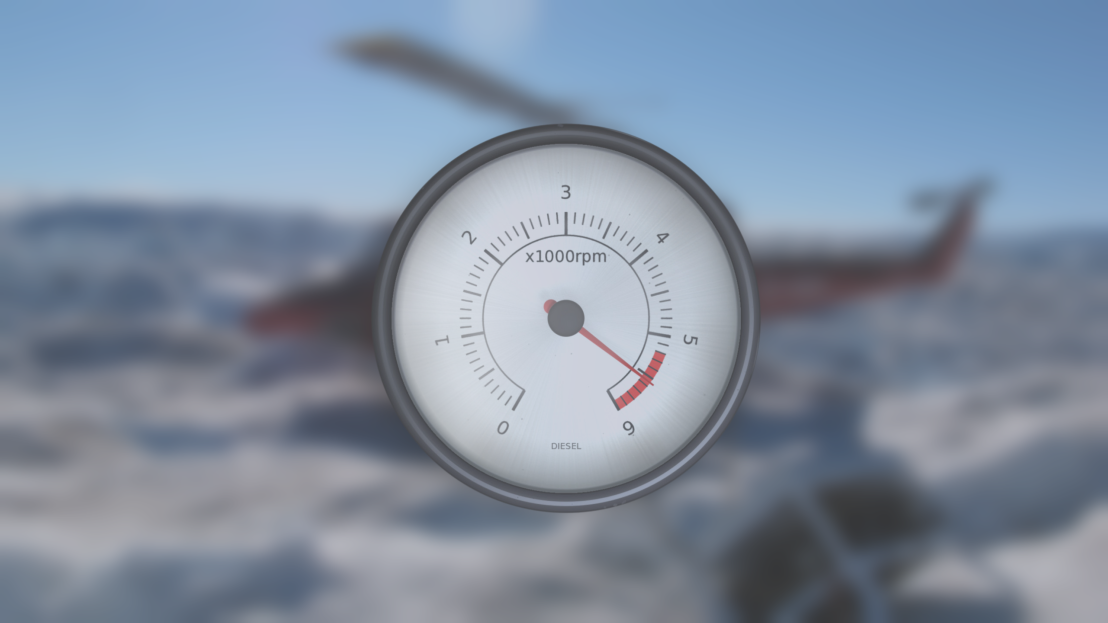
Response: 5550 rpm
